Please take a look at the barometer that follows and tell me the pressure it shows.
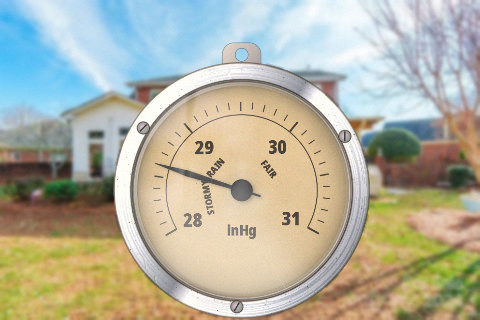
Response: 28.6 inHg
